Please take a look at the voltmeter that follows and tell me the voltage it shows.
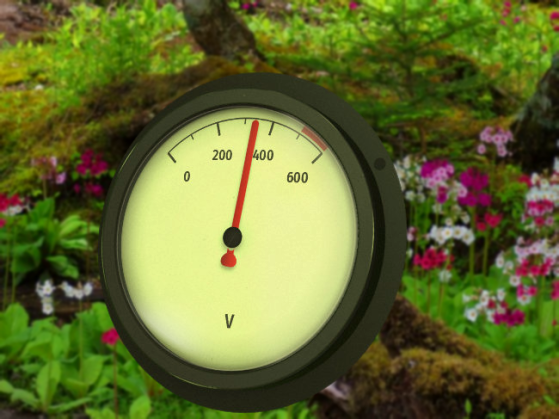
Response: 350 V
